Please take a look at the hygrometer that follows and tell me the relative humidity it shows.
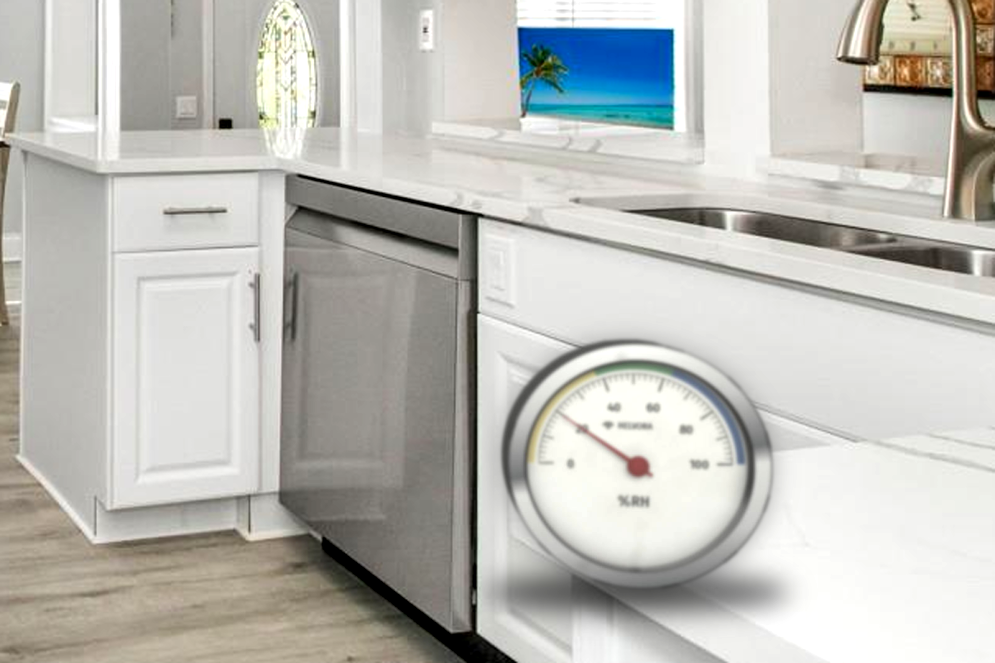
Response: 20 %
